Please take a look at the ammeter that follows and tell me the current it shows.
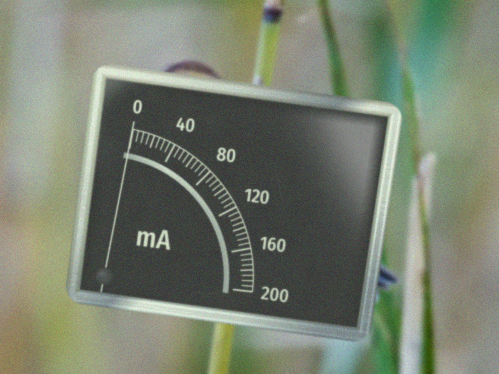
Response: 0 mA
